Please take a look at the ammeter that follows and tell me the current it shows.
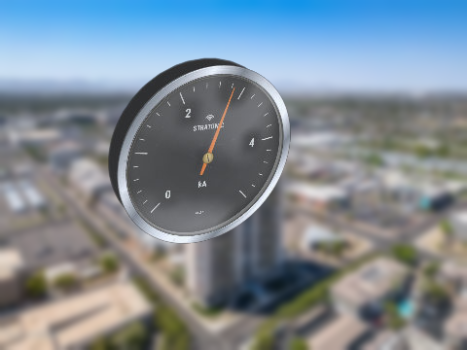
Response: 2.8 kA
